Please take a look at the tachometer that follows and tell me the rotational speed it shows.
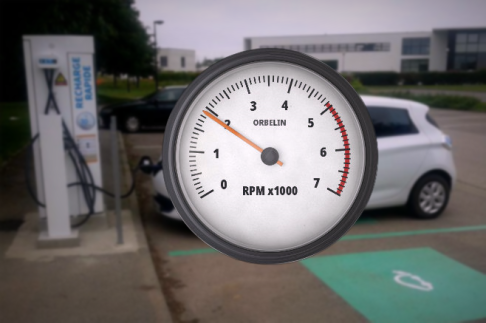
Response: 1900 rpm
